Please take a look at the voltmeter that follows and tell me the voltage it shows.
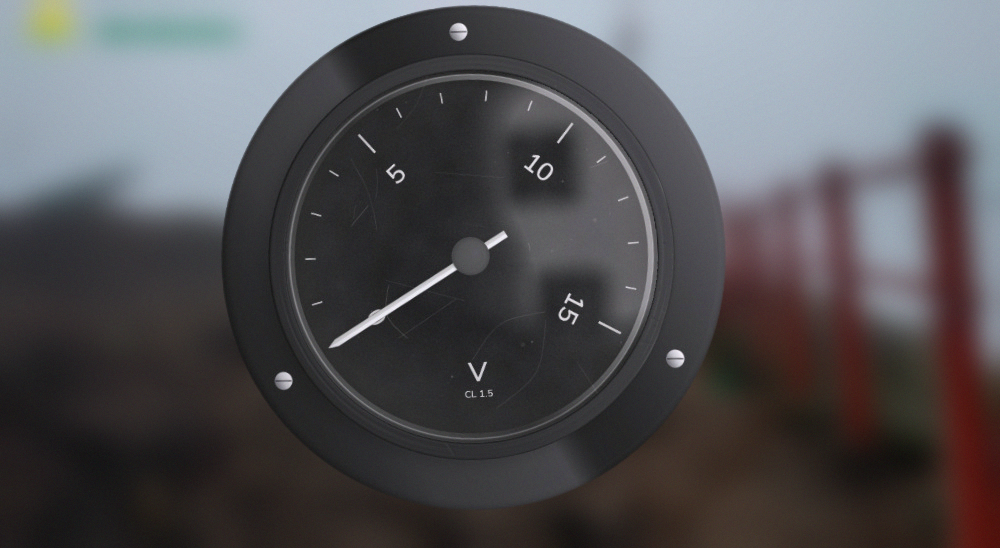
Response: 0 V
